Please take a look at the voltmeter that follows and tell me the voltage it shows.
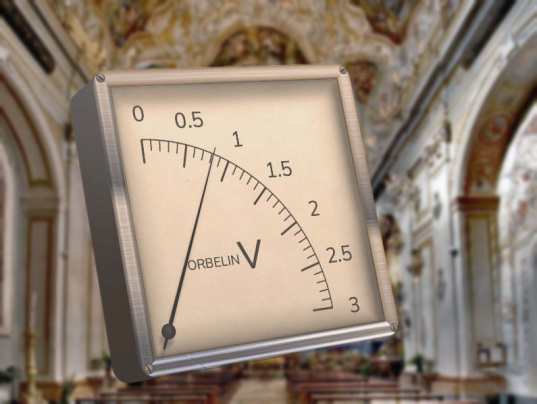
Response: 0.8 V
